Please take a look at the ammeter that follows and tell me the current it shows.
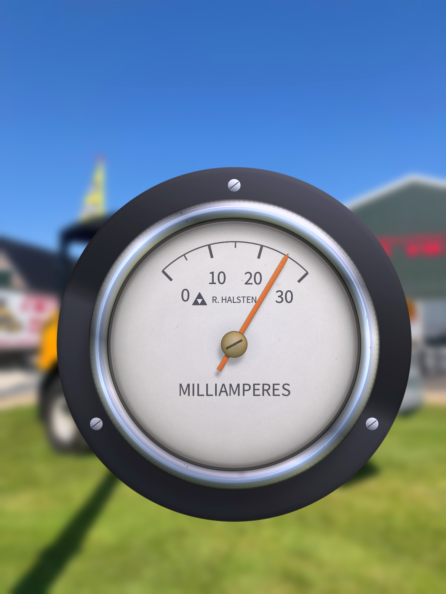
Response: 25 mA
